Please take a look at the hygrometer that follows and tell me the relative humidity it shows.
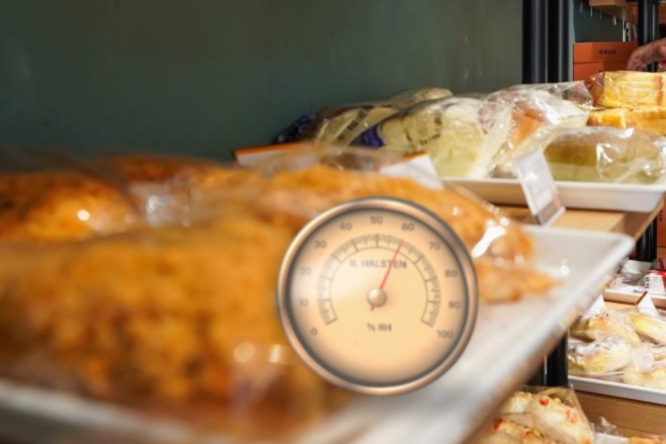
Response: 60 %
